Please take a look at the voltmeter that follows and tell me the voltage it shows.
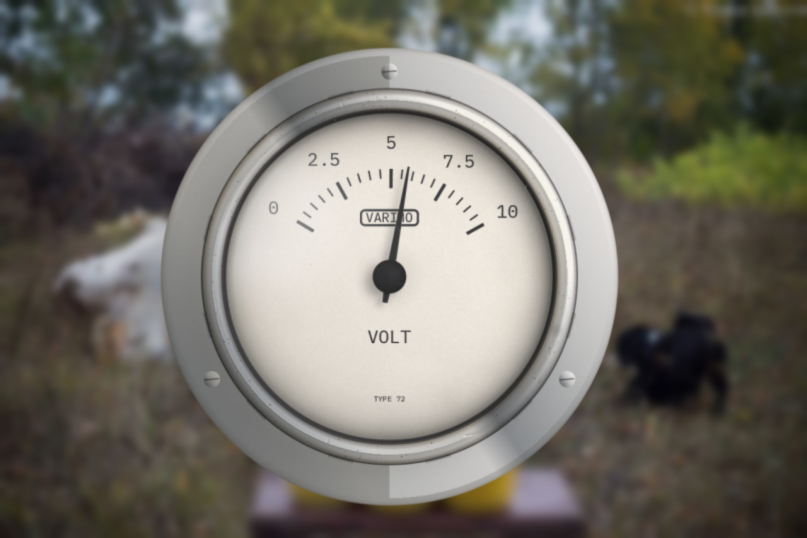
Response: 5.75 V
